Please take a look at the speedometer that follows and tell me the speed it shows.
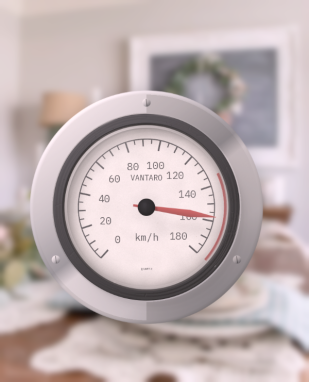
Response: 157.5 km/h
